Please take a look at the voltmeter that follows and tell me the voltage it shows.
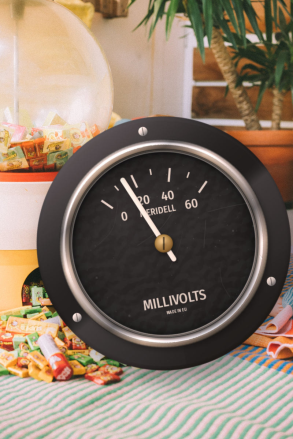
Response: 15 mV
